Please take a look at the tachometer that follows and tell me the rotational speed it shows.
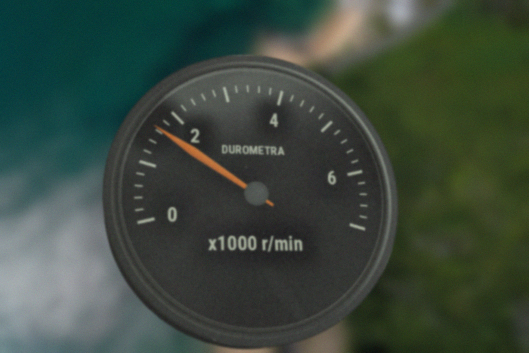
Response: 1600 rpm
